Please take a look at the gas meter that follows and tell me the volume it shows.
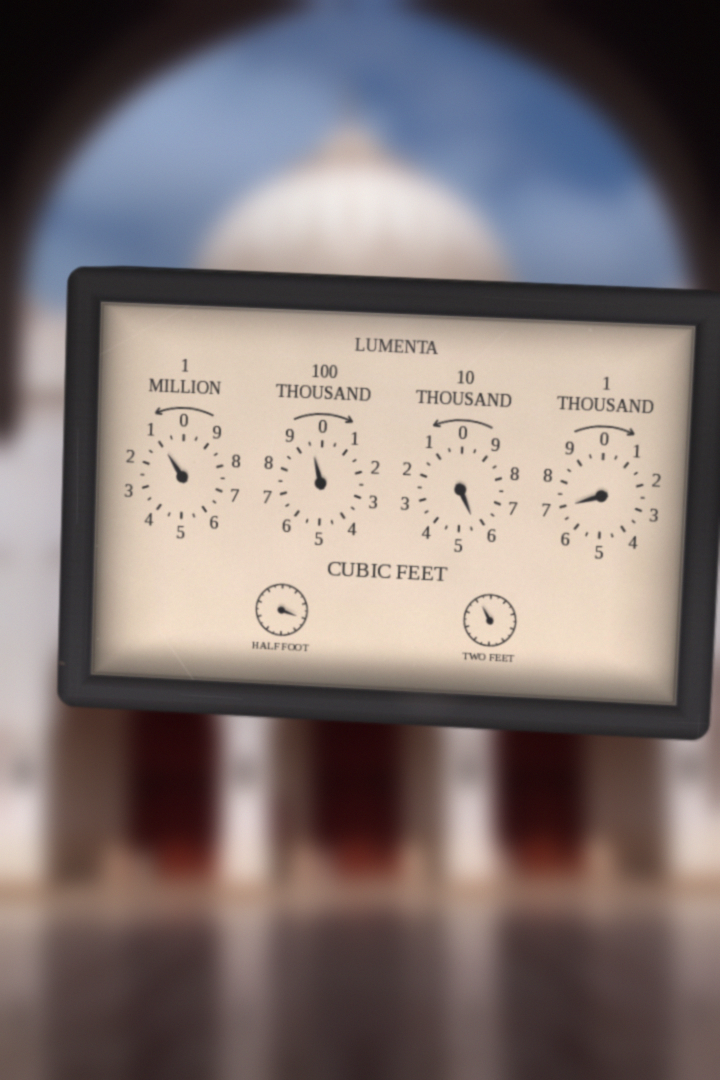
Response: 95700 ft³
